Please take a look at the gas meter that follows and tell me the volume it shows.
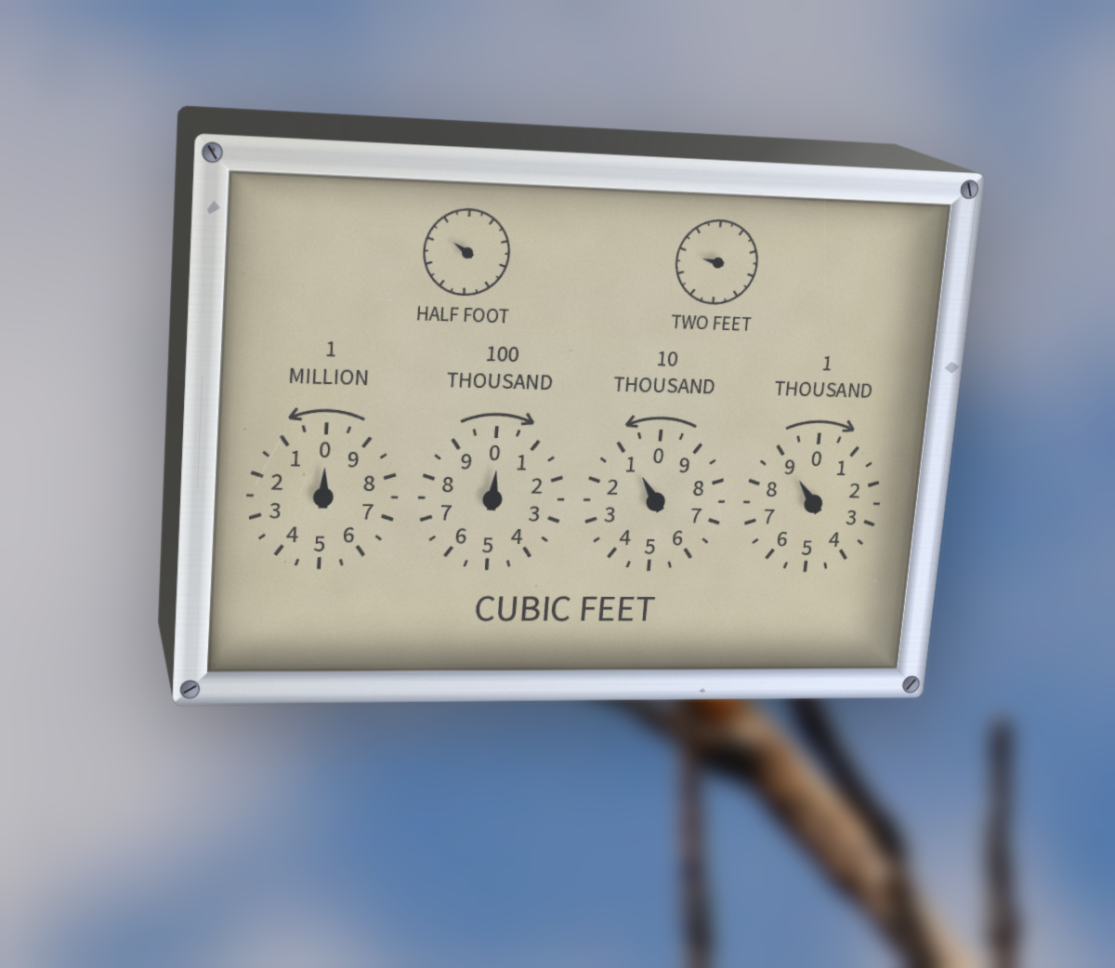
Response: 900 ft³
